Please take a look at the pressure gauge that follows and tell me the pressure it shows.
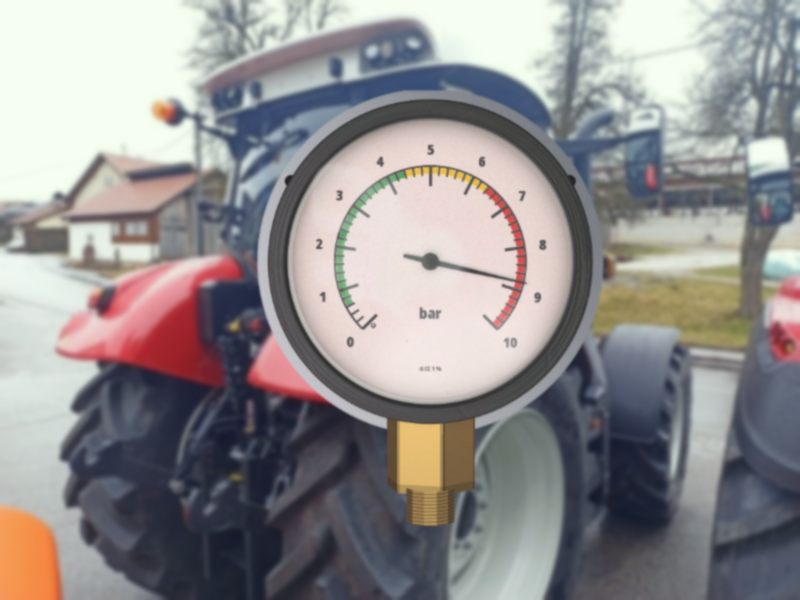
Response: 8.8 bar
